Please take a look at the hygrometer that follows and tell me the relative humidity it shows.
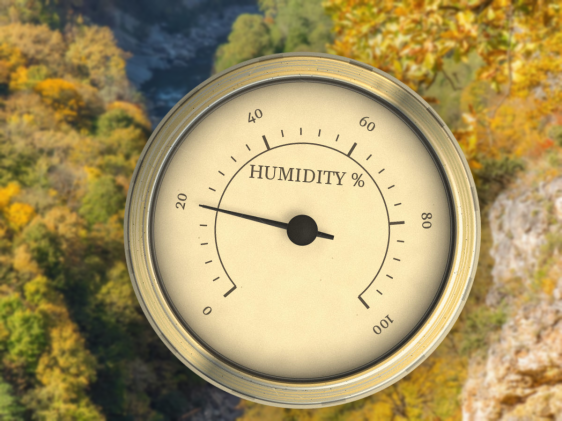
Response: 20 %
